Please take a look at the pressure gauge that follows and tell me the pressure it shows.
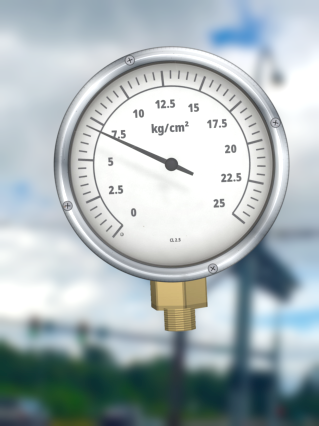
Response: 7 kg/cm²
